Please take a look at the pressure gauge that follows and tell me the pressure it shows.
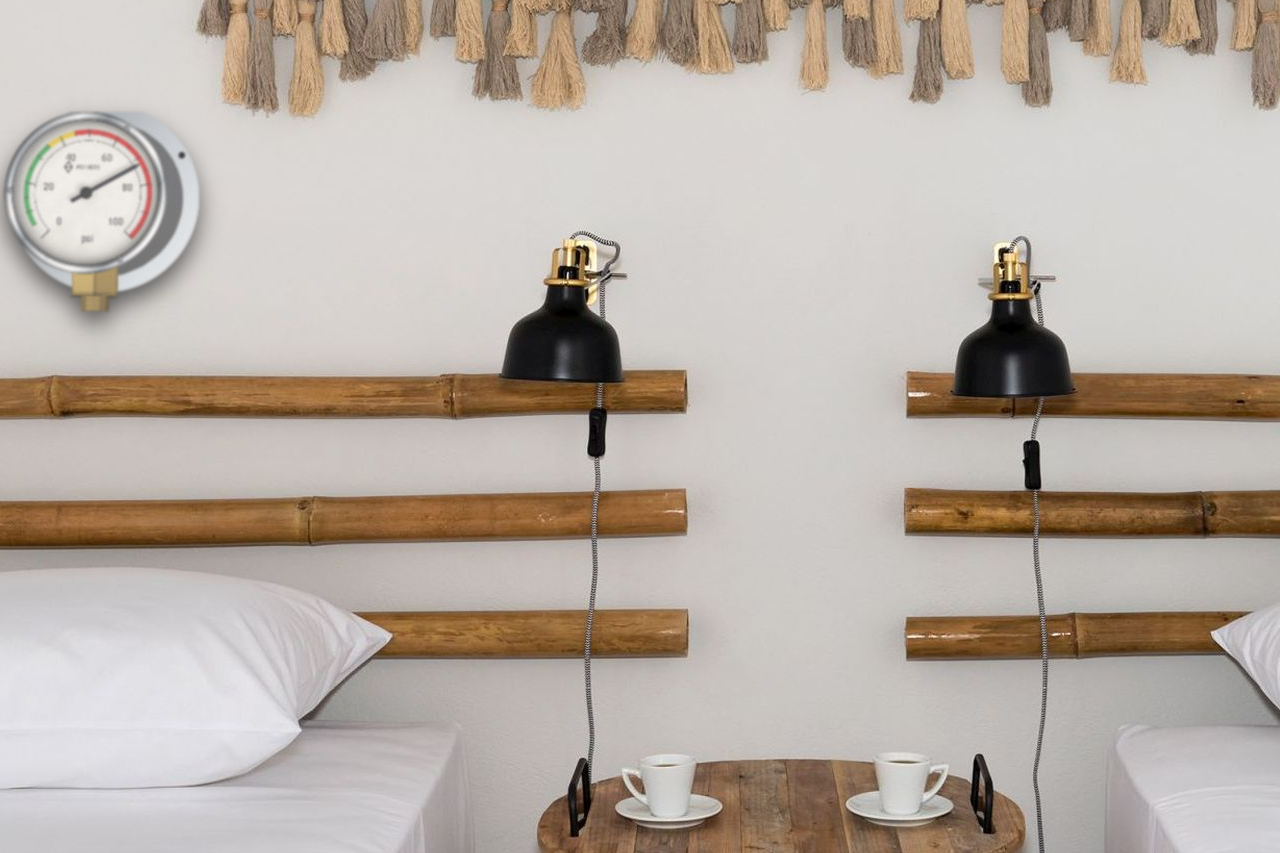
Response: 72.5 psi
